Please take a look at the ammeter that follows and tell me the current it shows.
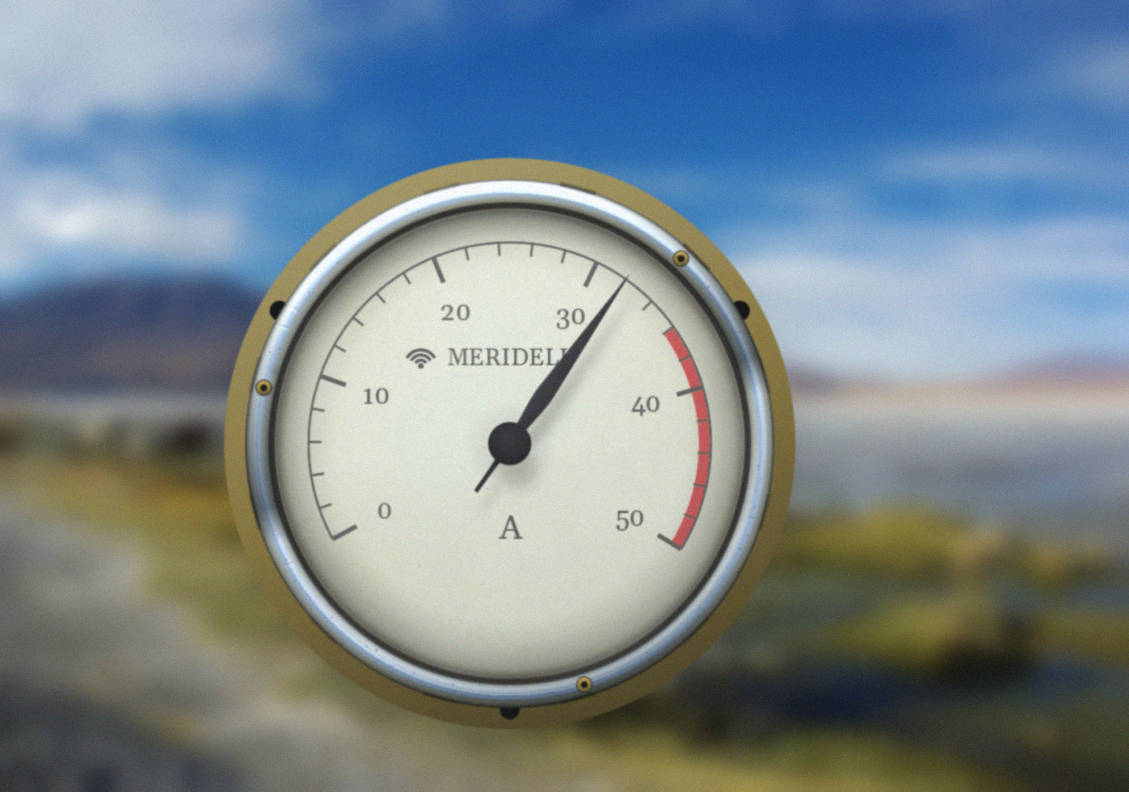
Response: 32 A
